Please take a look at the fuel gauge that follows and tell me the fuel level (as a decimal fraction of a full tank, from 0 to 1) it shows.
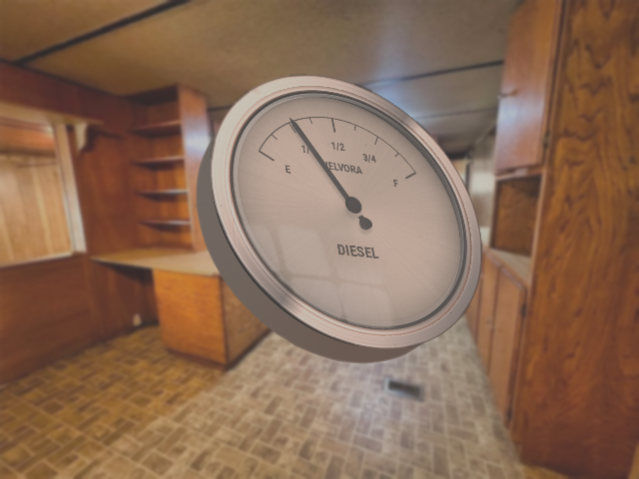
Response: 0.25
